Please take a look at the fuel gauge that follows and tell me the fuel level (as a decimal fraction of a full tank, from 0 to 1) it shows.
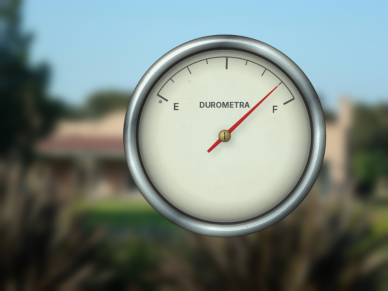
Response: 0.875
